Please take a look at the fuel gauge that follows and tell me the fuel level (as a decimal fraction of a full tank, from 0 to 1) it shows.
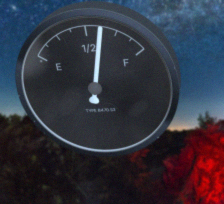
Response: 0.625
